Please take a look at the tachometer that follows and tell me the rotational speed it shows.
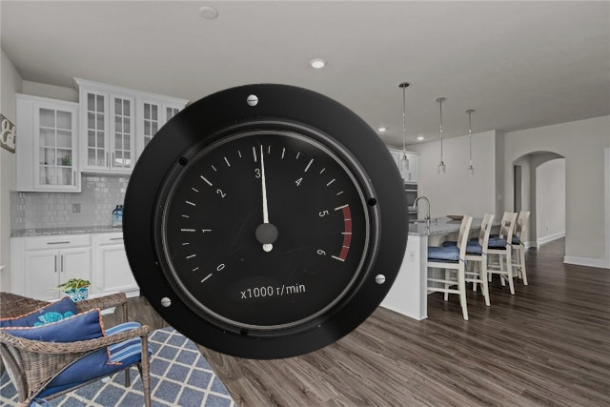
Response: 3125 rpm
